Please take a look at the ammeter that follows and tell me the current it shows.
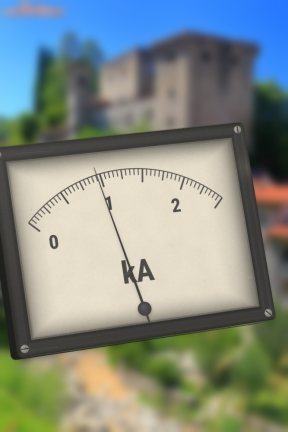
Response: 0.95 kA
